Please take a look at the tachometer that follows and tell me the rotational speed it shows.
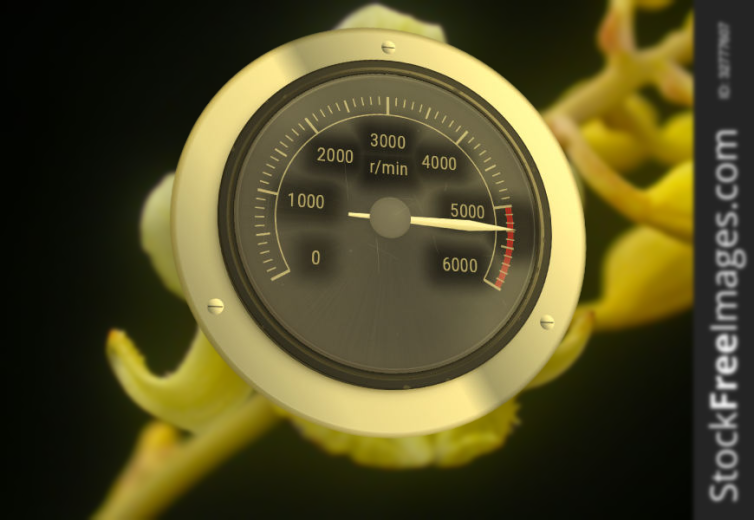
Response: 5300 rpm
